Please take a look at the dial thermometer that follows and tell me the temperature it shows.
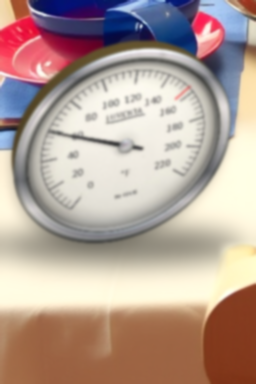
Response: 60 °F
